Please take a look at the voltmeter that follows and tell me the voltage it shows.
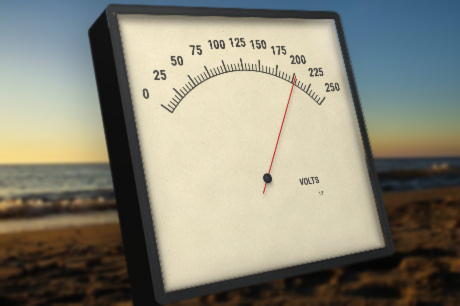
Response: 200 V
